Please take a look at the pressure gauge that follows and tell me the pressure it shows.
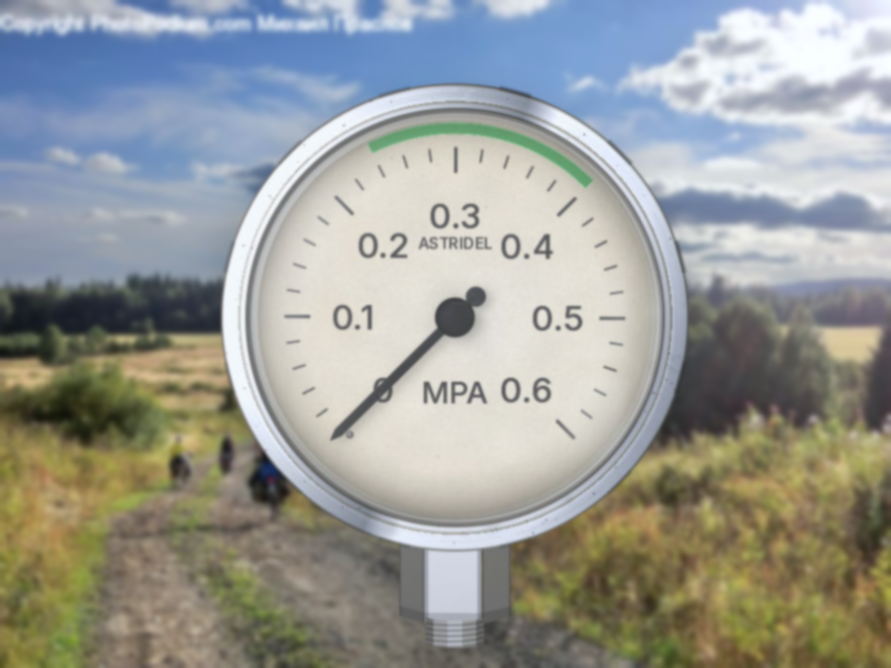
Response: 0 MPa
